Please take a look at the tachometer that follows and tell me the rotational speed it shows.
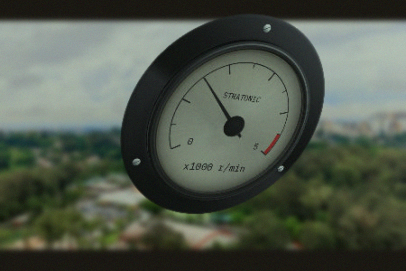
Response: 1500 rpm
